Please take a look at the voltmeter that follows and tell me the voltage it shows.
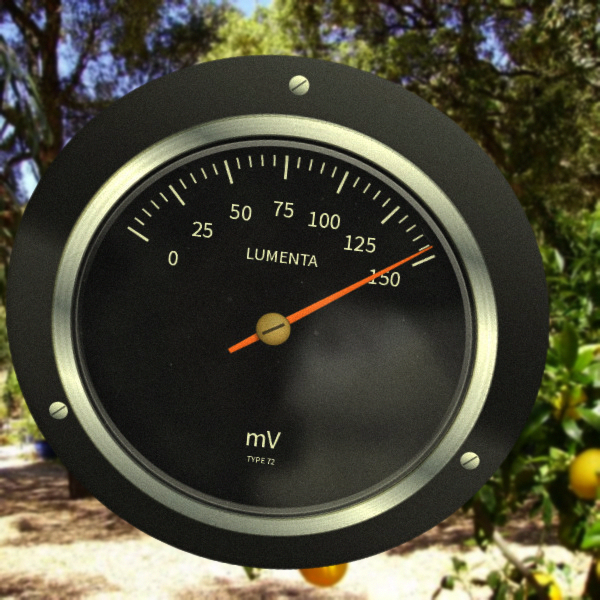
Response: 145 mV
